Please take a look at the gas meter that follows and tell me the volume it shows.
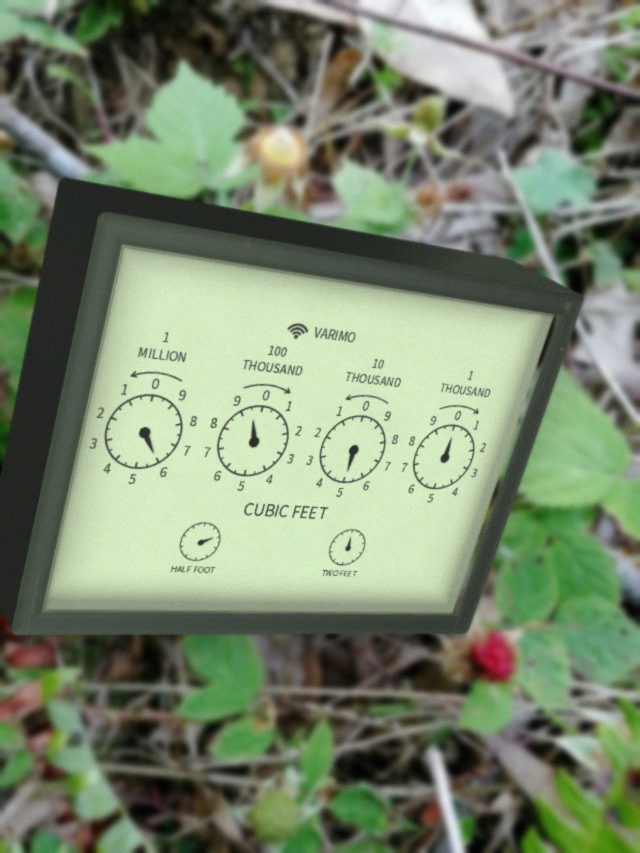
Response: 595000 ft³
